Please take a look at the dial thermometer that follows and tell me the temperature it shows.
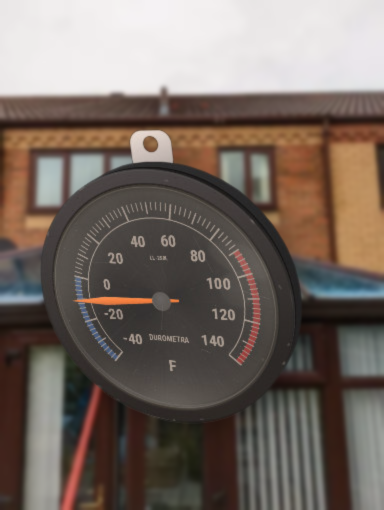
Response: -10 °F
